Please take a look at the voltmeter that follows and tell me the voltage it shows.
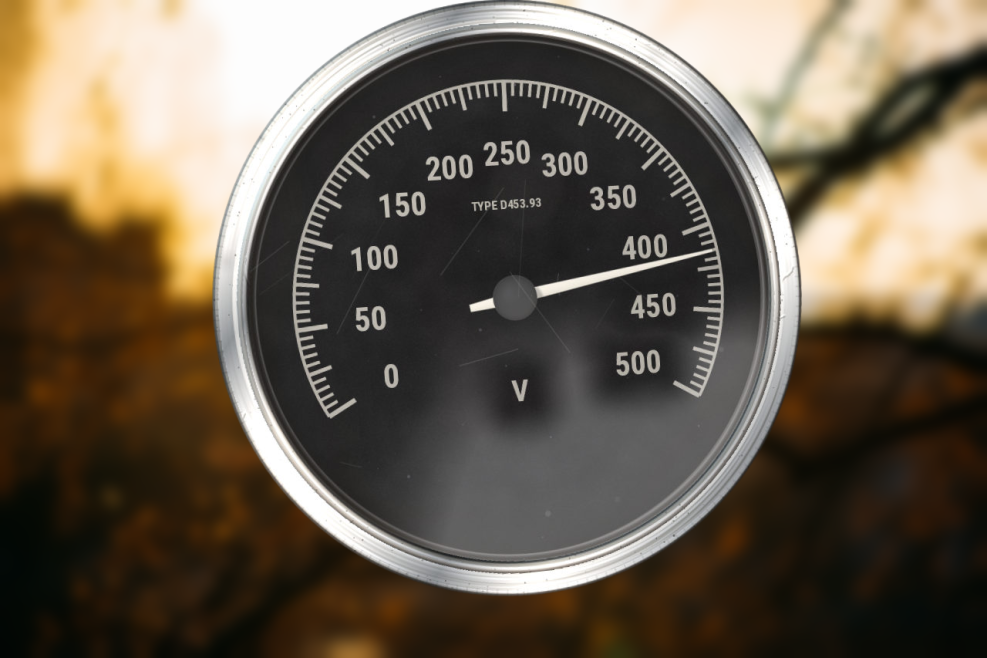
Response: 415 V
